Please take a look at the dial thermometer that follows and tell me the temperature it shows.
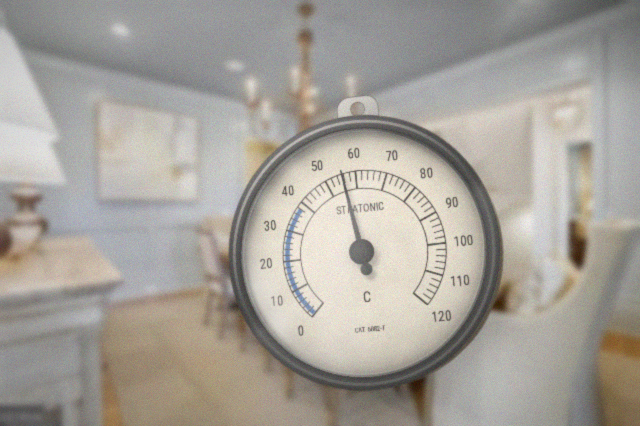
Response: 56 °C
